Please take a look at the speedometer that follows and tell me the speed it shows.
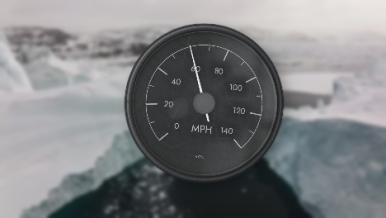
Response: 60 mph
